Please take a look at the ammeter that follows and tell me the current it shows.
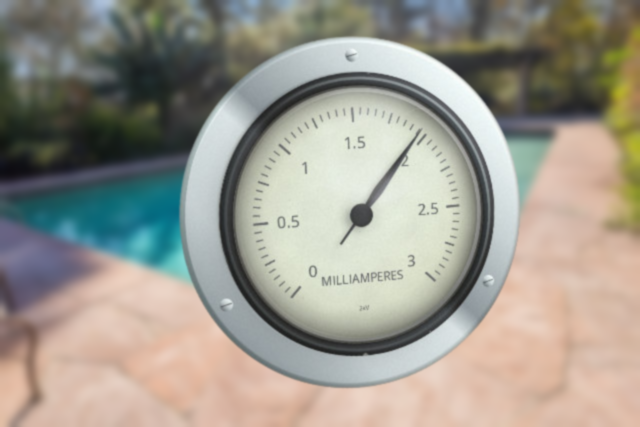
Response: 1.95 mA
